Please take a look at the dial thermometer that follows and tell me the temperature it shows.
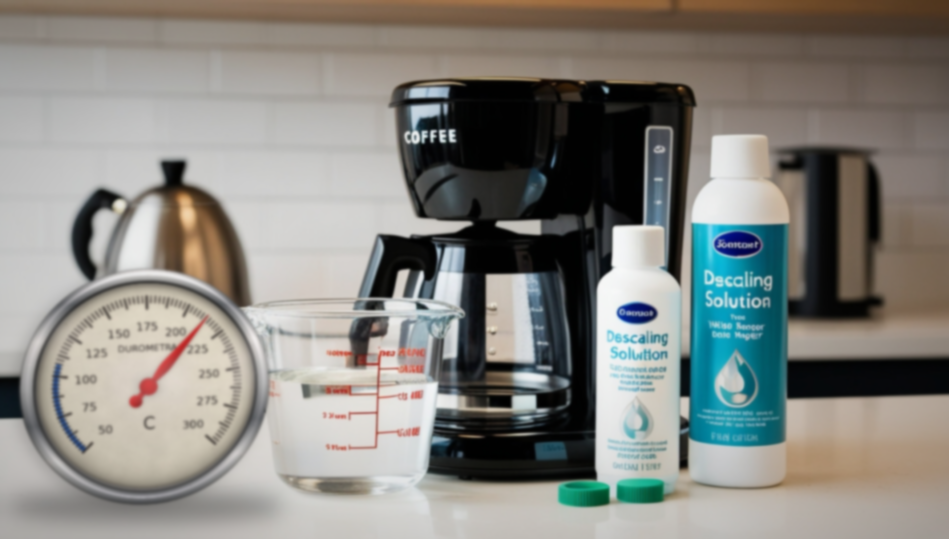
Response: 212.5 °C
